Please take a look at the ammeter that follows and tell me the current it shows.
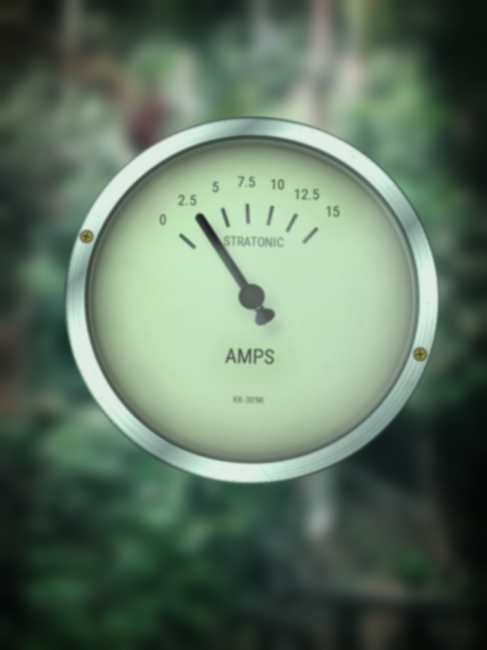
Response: 2.5 A
